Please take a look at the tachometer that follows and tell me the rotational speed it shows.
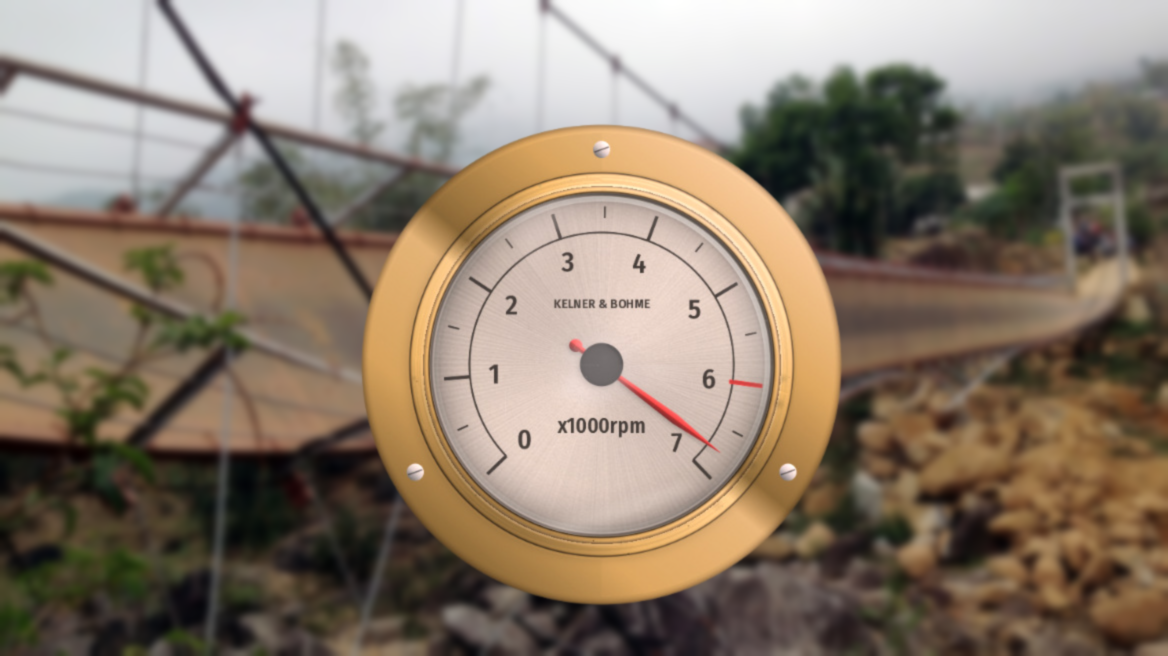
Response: 6750 rpm
